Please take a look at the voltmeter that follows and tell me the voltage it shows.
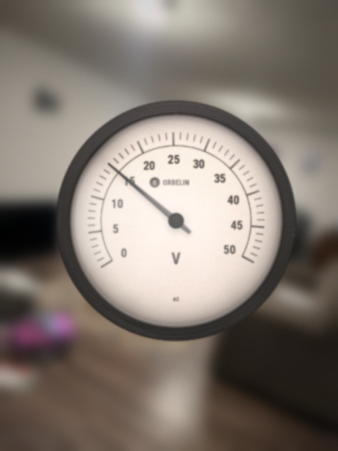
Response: 15 V
